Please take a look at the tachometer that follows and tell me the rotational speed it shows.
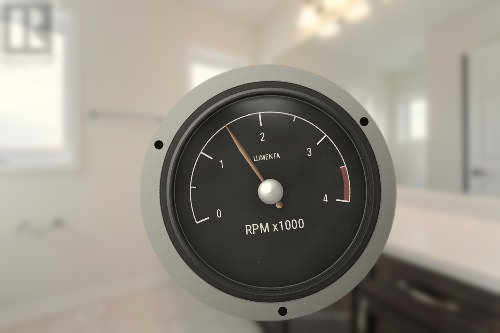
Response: 1500 rpm
